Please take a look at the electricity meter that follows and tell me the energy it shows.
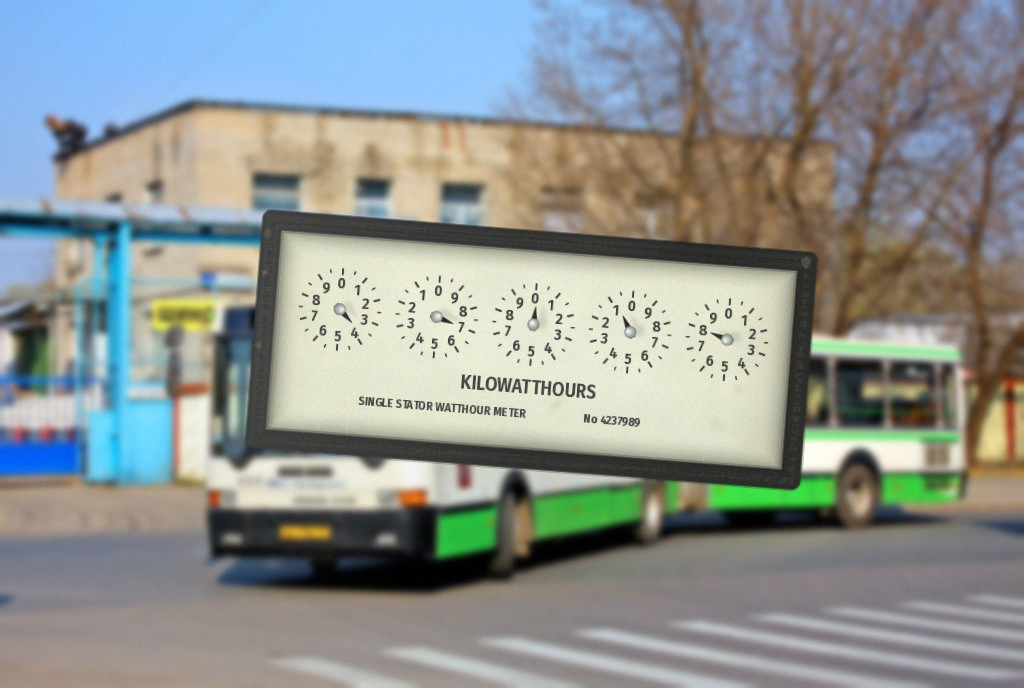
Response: 37008 kWh
